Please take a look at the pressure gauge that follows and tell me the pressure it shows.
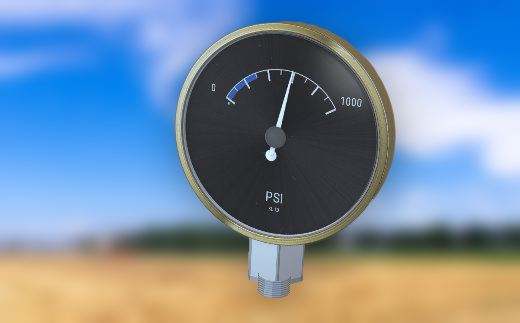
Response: 600 psi
